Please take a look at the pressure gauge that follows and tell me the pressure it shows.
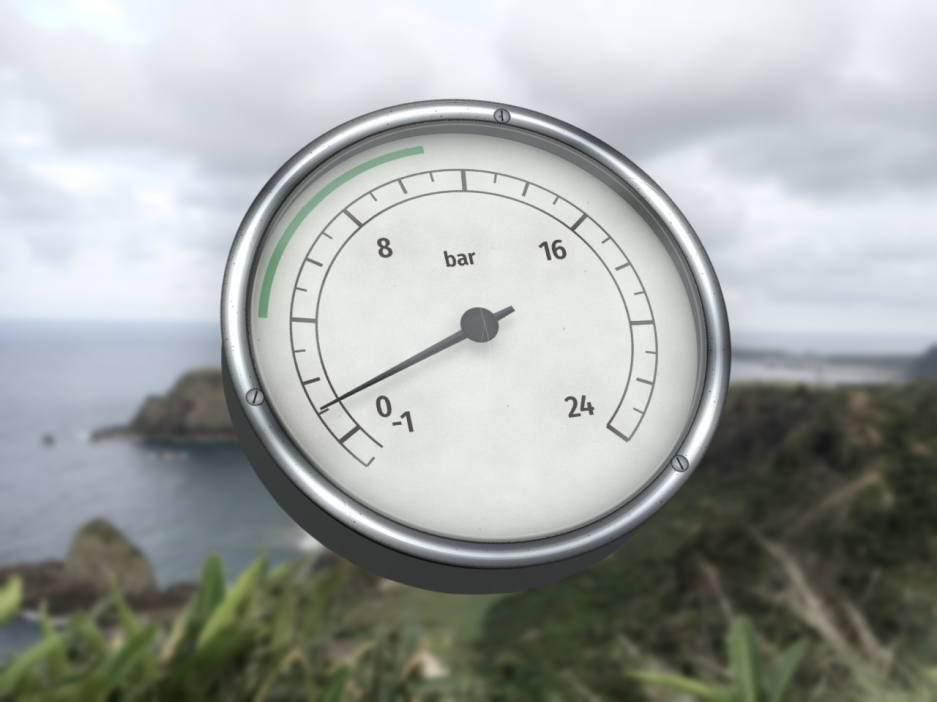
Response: 1 bar
